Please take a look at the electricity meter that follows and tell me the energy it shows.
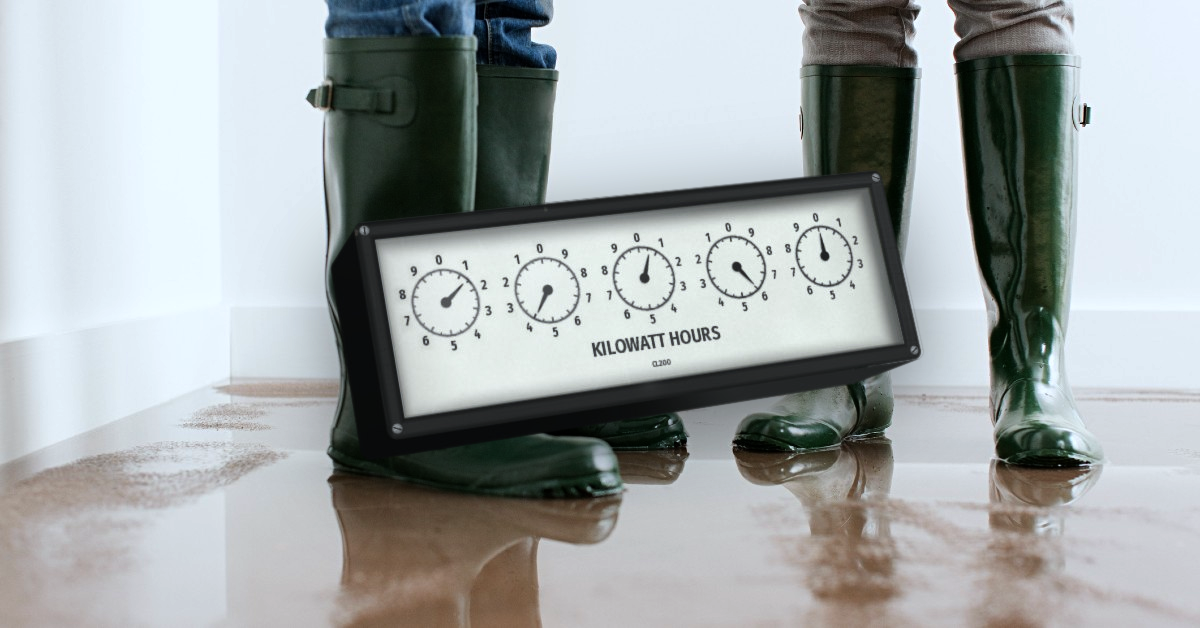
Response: 14060 kWh
